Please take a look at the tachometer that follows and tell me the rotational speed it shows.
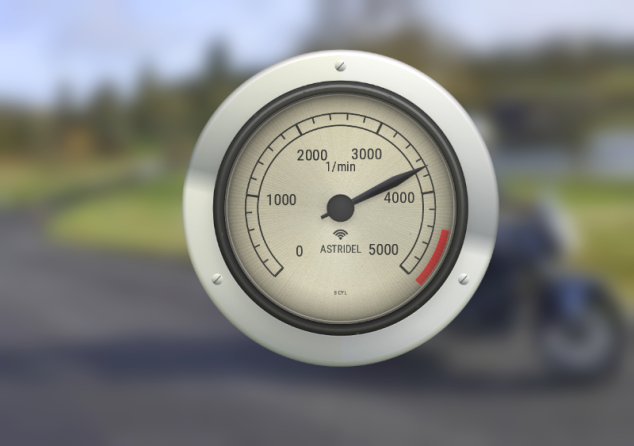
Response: 3700 rpm
